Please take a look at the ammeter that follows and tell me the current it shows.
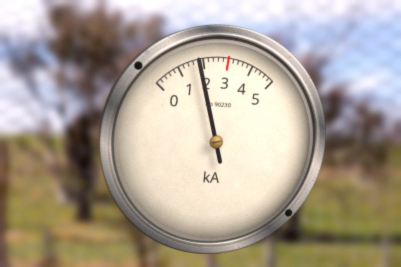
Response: 1.8 kA
